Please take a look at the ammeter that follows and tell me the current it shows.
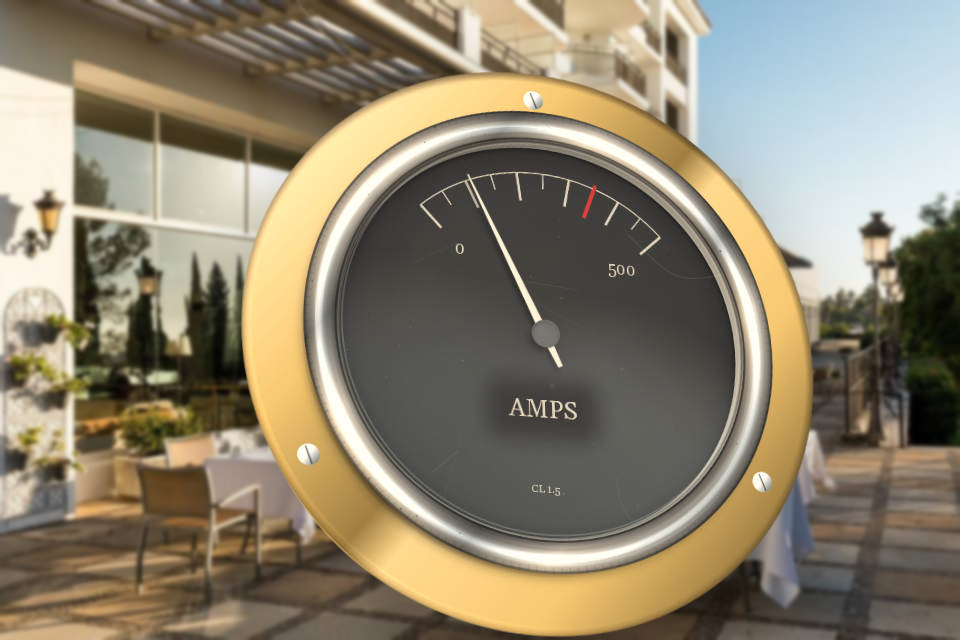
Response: 100 A
